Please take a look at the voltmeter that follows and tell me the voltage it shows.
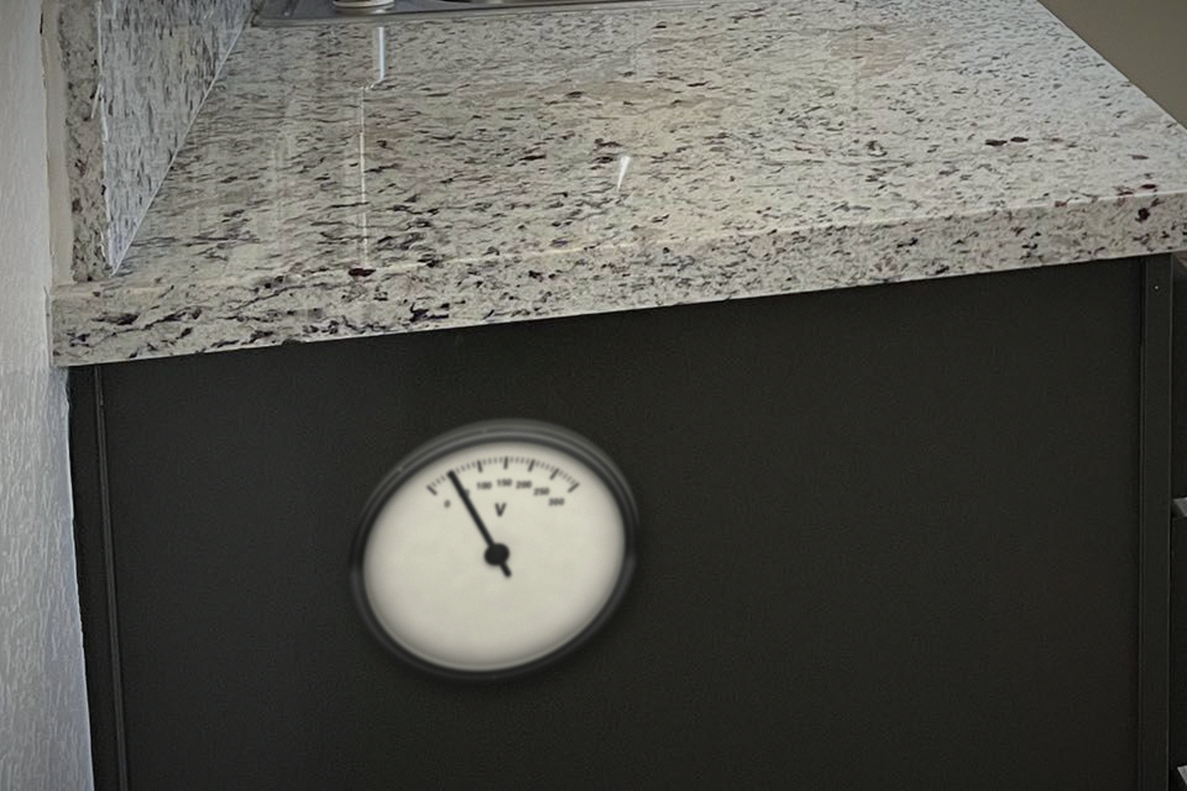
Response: 50 V
